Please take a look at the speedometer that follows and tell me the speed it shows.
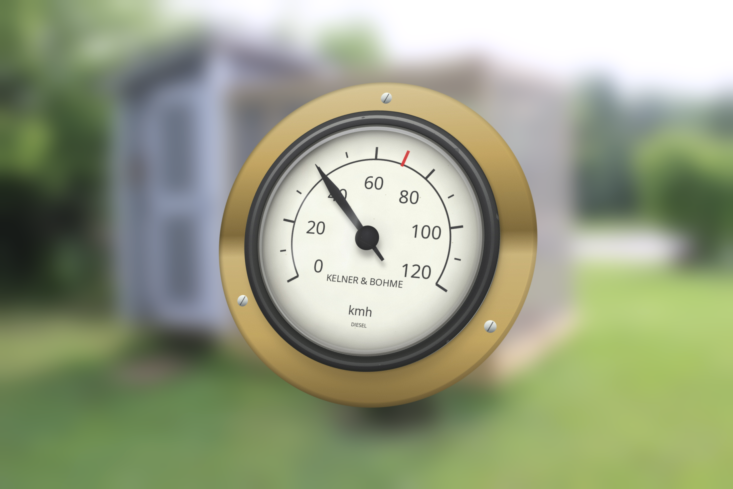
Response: 40 km/h
